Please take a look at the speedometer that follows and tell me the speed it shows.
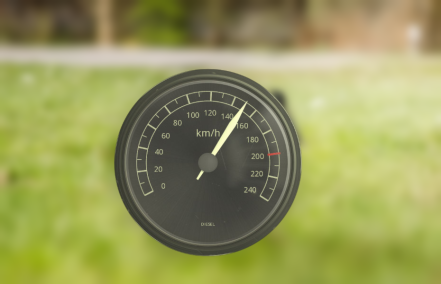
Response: 150 km/h
